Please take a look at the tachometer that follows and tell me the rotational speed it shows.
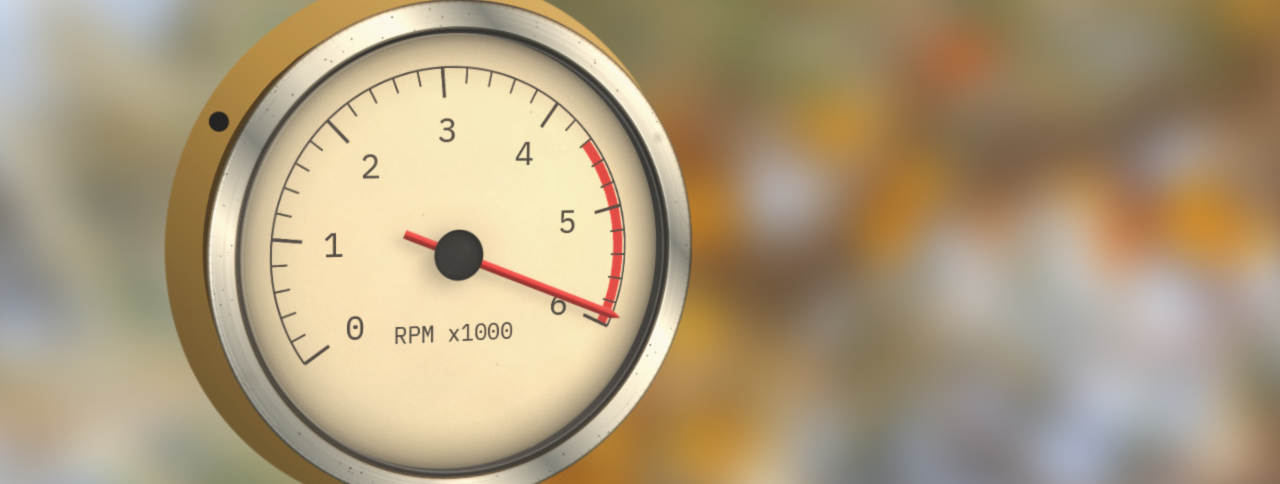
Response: 5900 rpm
